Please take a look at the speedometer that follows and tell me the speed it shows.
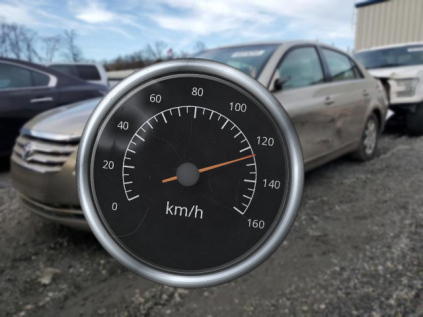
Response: 125 km/h
